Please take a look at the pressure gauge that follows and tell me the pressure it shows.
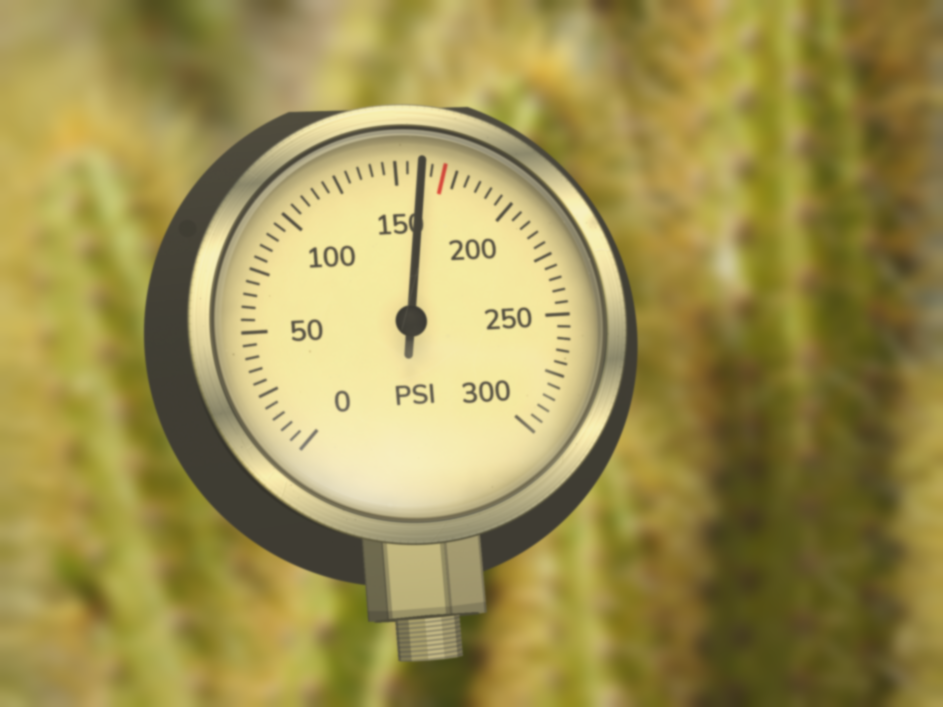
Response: 160 psi
